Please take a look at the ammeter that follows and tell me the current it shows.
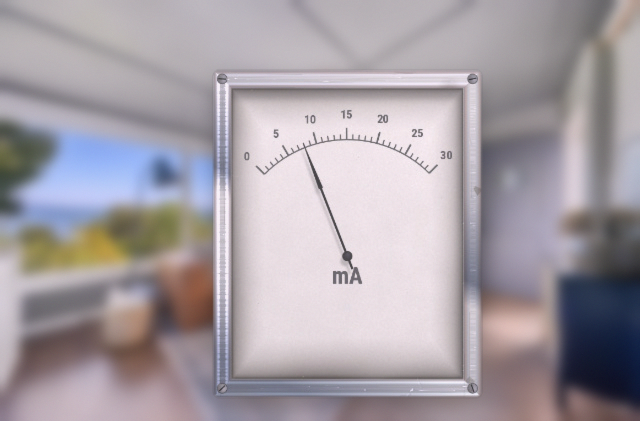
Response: 8 mA
